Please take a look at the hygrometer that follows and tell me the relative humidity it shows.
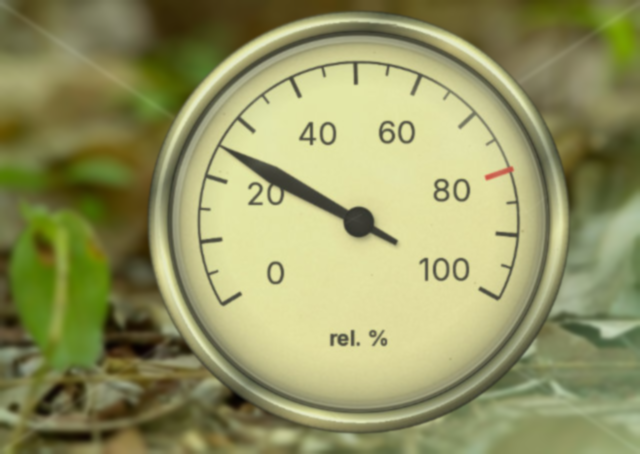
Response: 25 %
